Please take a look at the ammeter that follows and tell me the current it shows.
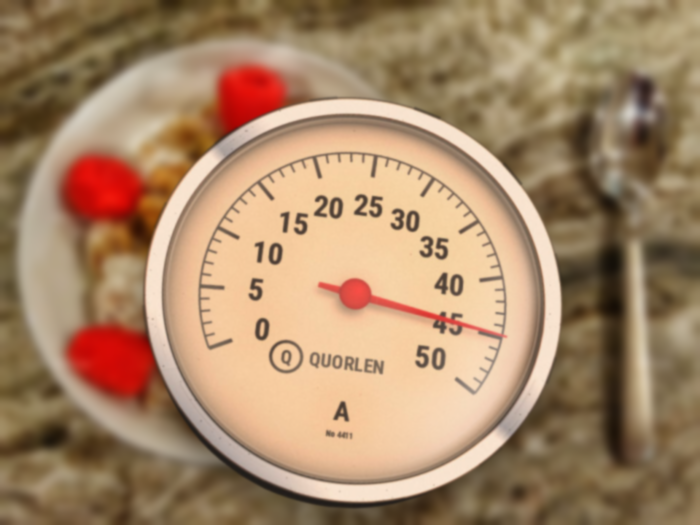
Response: 45 A
